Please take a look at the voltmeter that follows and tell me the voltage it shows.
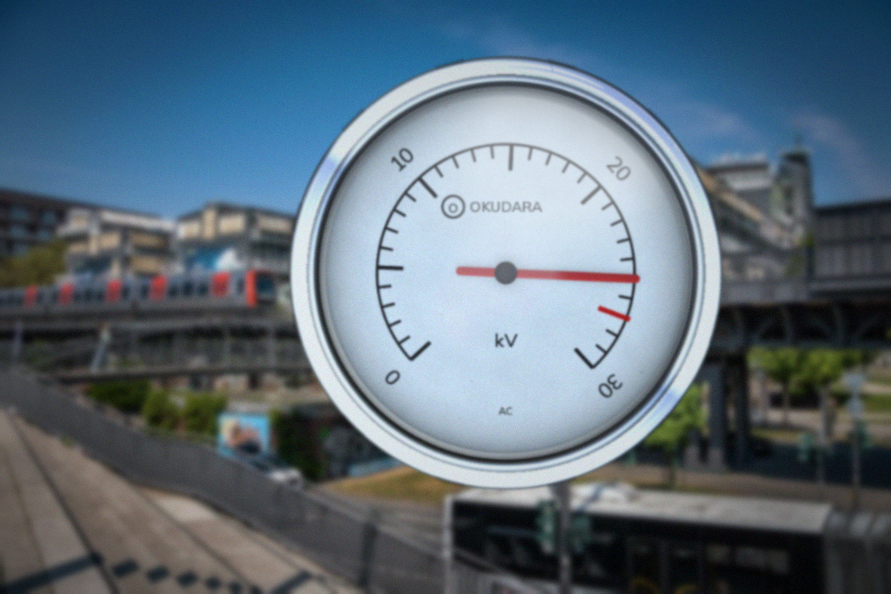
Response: 25 kV
